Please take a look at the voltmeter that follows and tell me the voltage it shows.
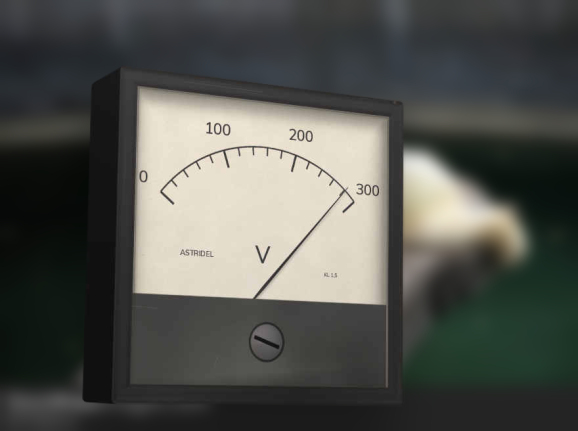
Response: 280 V
